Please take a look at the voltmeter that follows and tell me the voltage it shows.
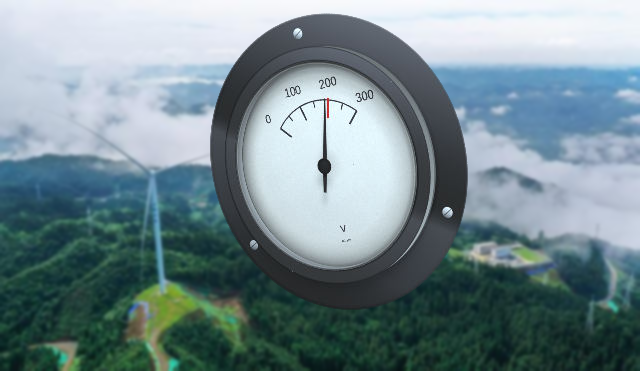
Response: 200 V
